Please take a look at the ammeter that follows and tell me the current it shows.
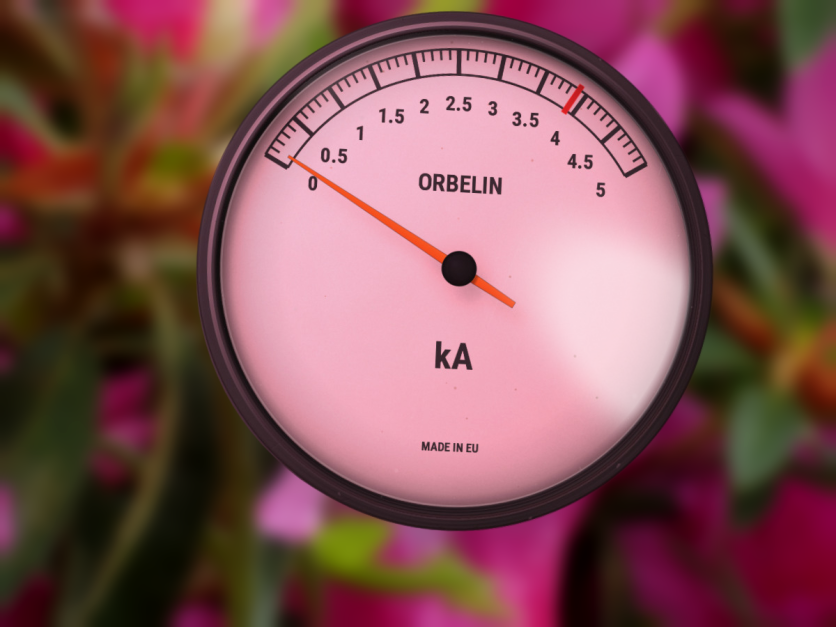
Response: 0.1 kA
